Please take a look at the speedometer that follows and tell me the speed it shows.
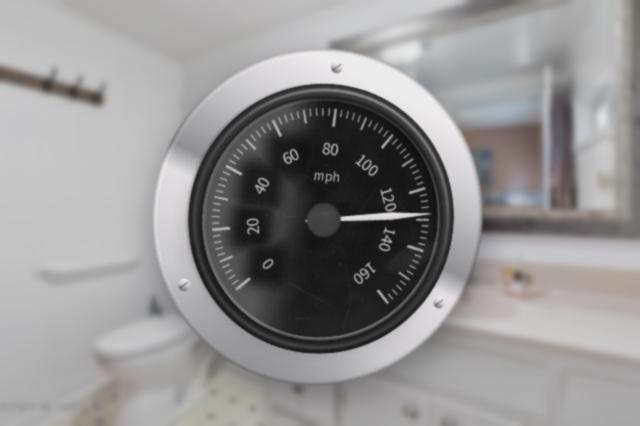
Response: 128 mph
